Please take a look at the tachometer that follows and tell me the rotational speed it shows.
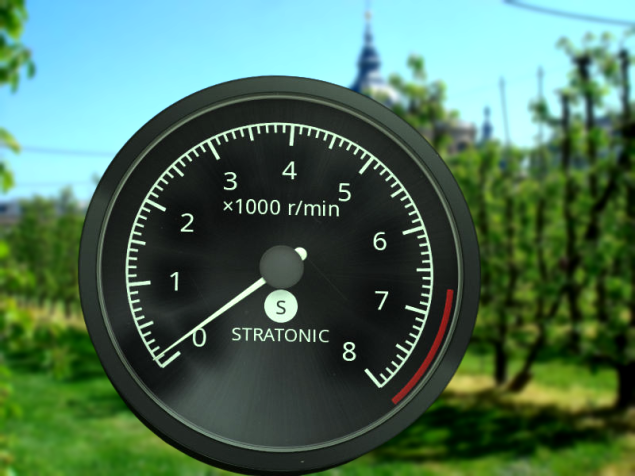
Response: 100 rpm
